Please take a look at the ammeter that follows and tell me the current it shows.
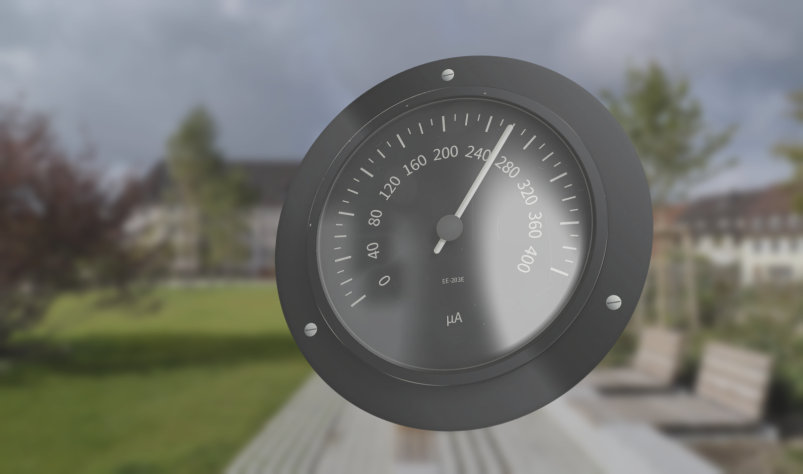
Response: 260 µA
